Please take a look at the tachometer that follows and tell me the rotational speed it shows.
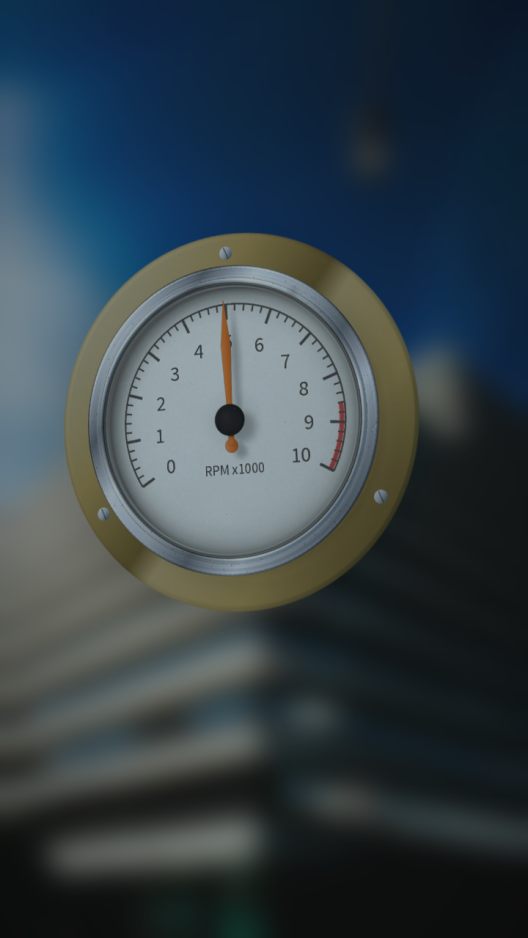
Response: 5000 rpm
